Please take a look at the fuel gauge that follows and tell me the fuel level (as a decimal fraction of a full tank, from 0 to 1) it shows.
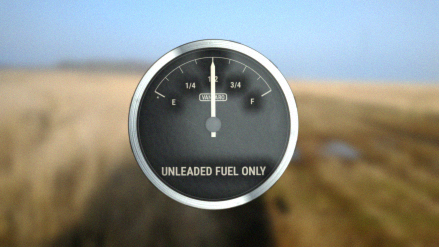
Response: 0.5
